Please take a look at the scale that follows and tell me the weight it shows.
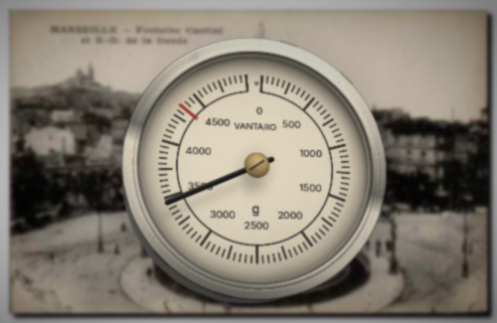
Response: 3450 g
